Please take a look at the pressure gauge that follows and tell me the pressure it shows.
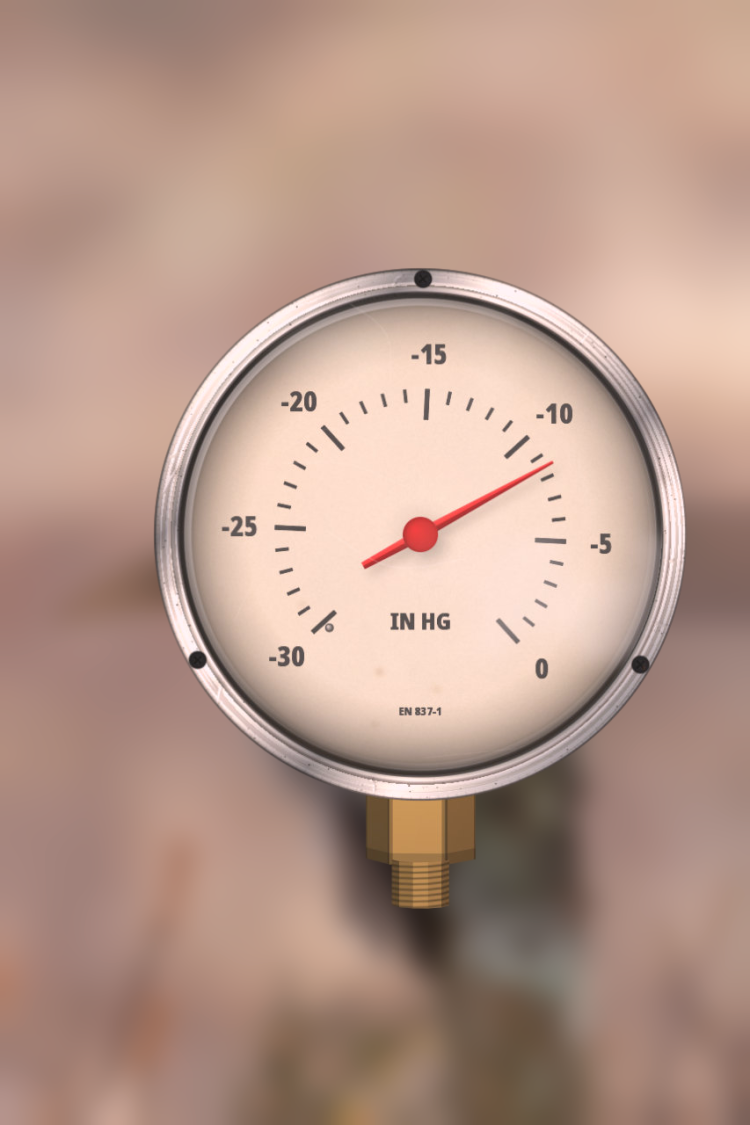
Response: -8.5 inHg
